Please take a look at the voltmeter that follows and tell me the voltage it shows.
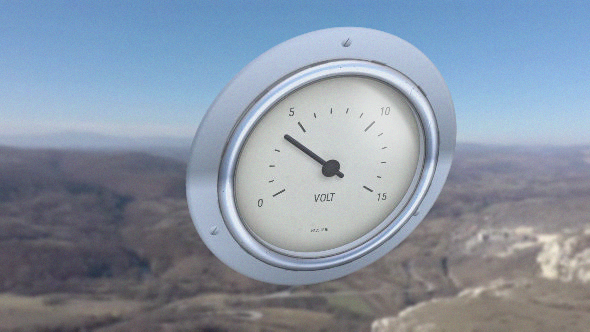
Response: 4 V
